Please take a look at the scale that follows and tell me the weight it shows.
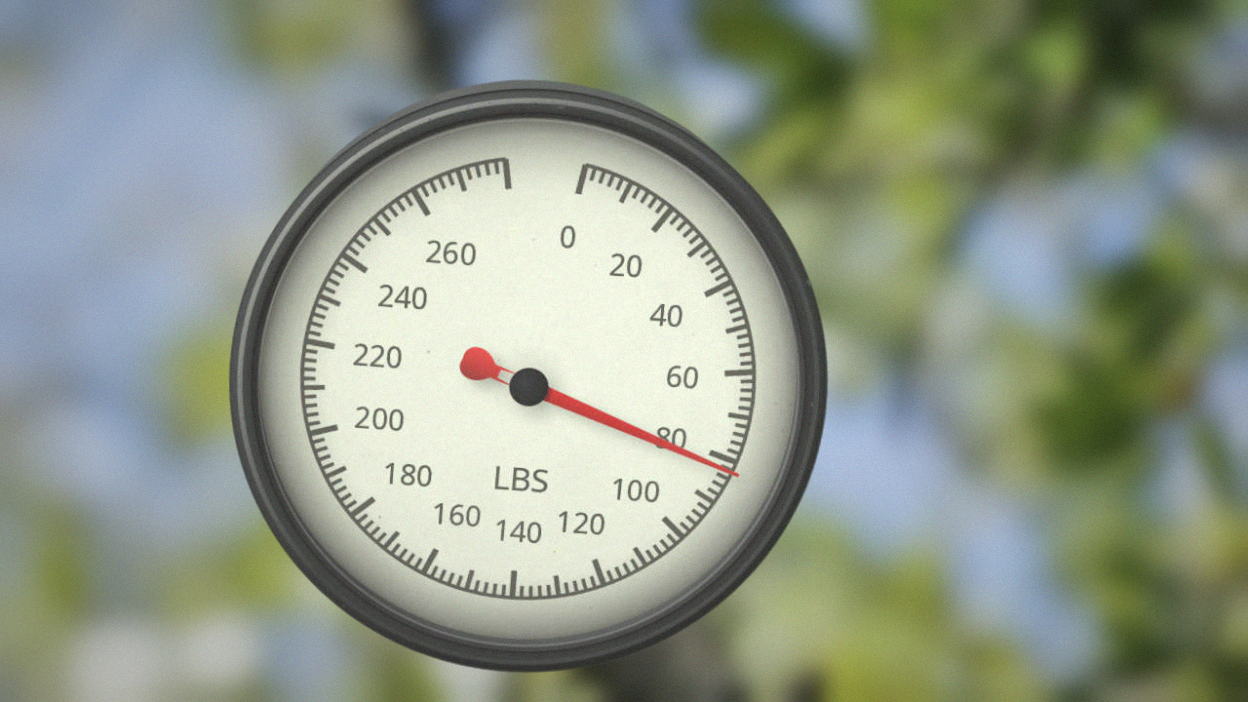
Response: 82 lb
